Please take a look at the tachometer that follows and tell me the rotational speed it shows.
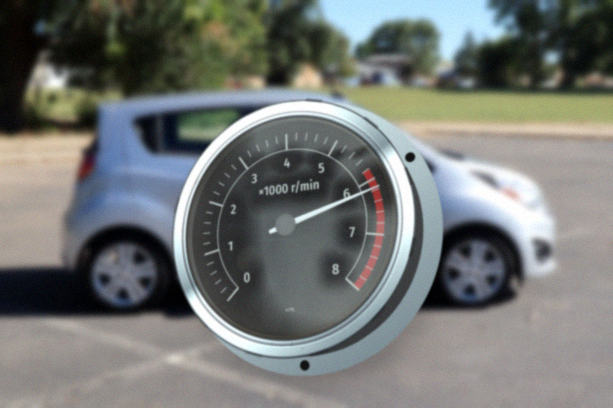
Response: 6200 rpm
